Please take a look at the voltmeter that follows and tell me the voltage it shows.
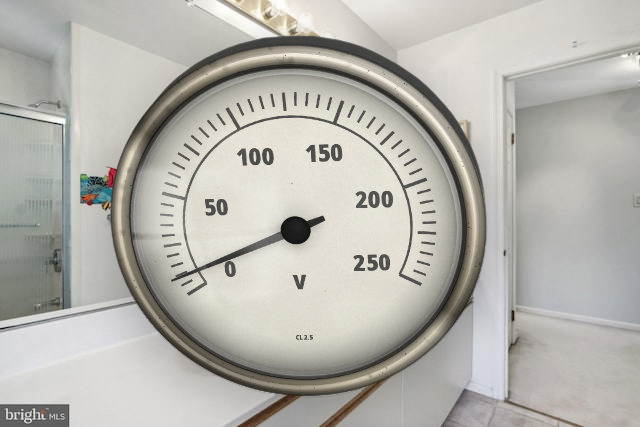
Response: 10 V
